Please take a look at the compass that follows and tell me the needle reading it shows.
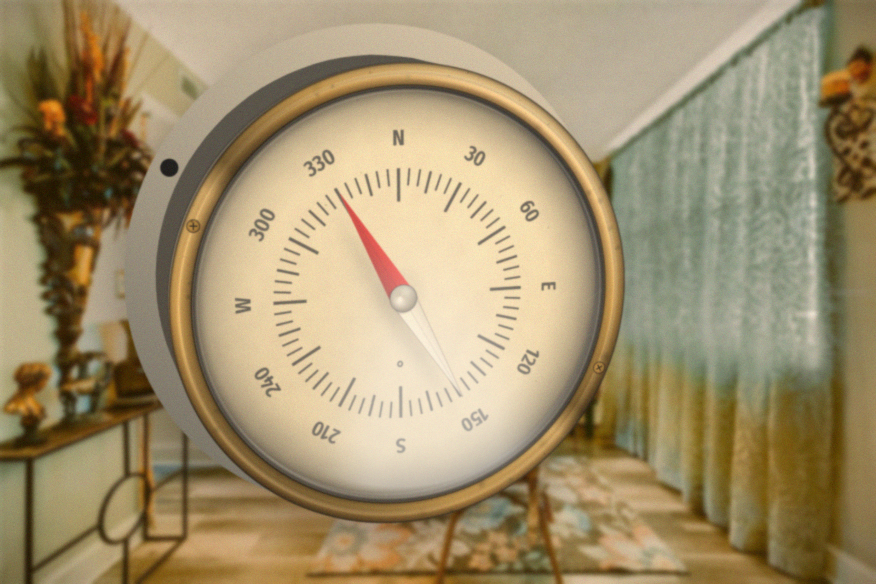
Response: 330 °
